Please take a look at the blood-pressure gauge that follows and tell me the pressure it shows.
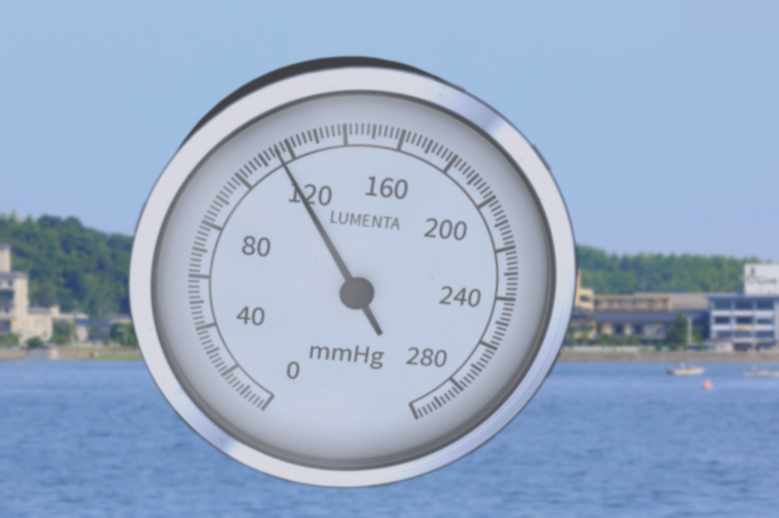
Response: 116 mmHg
